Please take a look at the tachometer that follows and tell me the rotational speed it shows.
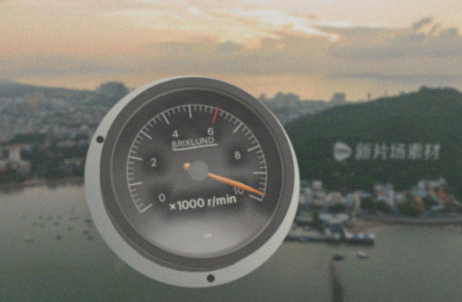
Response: 9800 rpm
